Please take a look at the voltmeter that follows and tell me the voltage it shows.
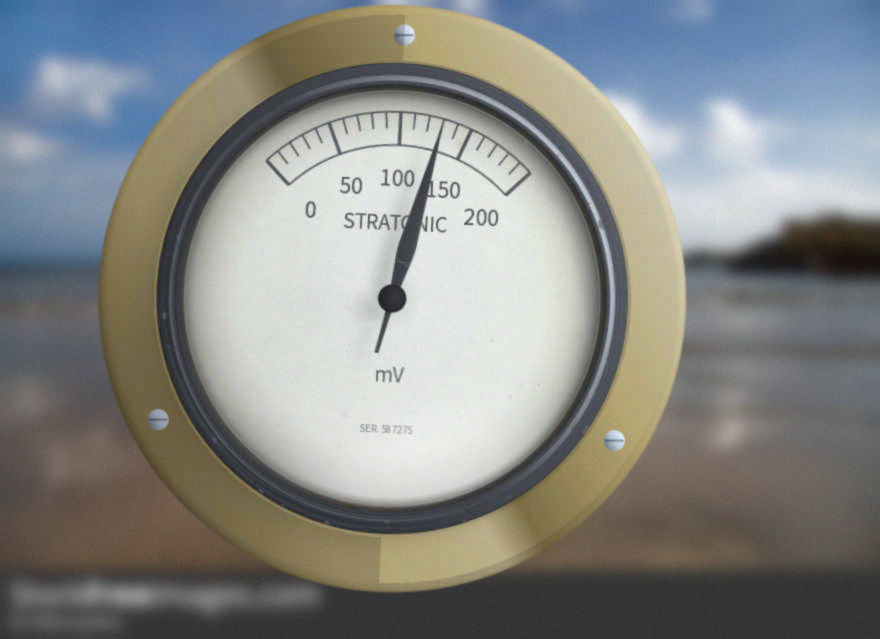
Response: 130 mV
